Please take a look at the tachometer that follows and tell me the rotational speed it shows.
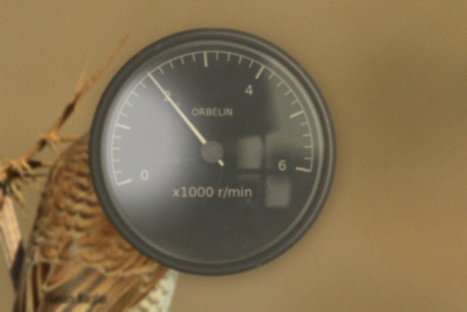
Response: 2000 rpm
